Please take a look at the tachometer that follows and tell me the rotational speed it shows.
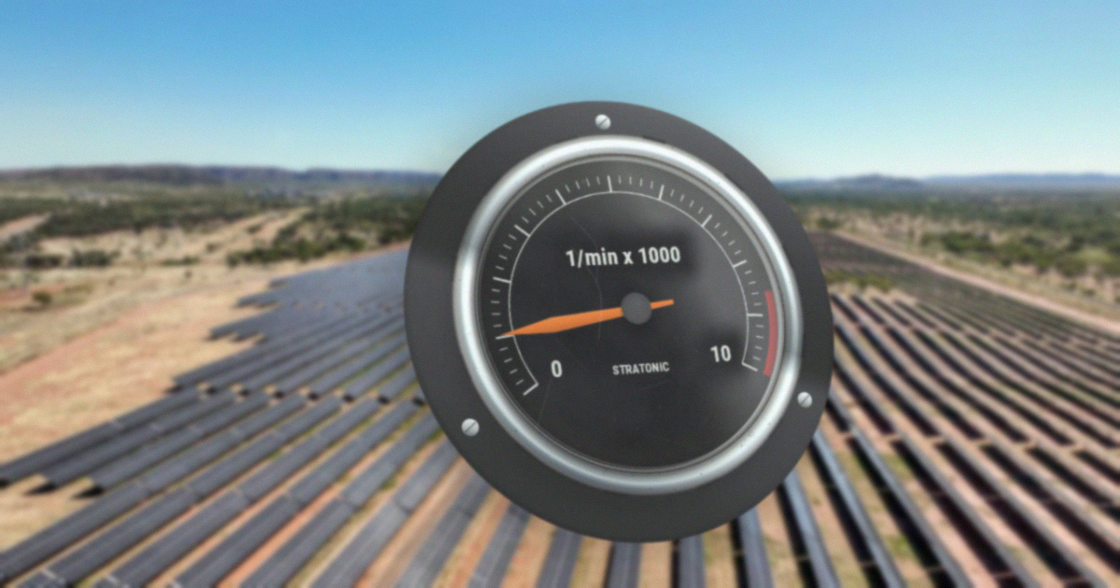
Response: 1000 rpm
